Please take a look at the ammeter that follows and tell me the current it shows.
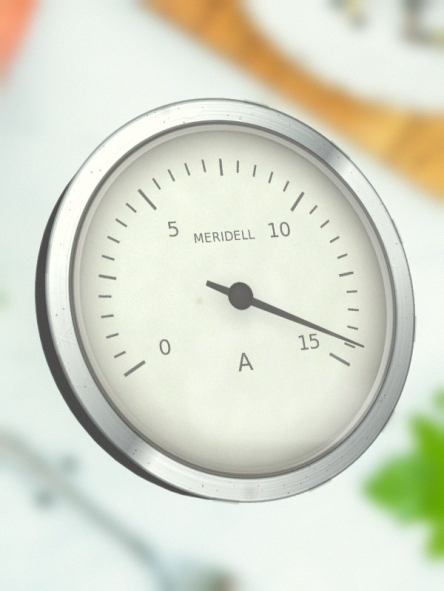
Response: 14.5 A
